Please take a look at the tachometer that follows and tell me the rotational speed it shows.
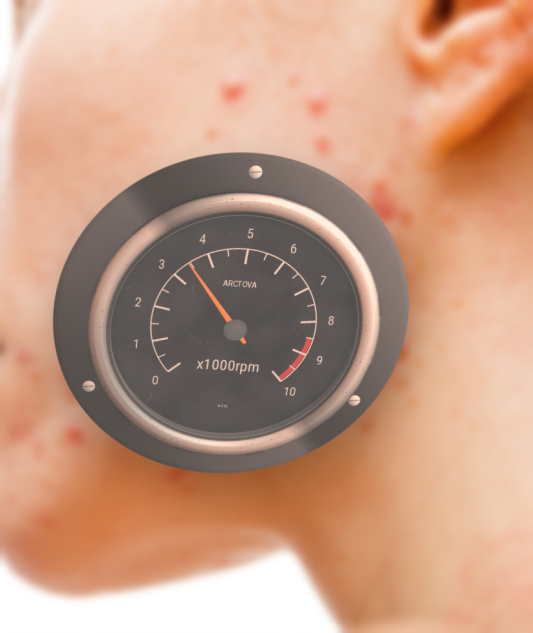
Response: 3500 rpm
